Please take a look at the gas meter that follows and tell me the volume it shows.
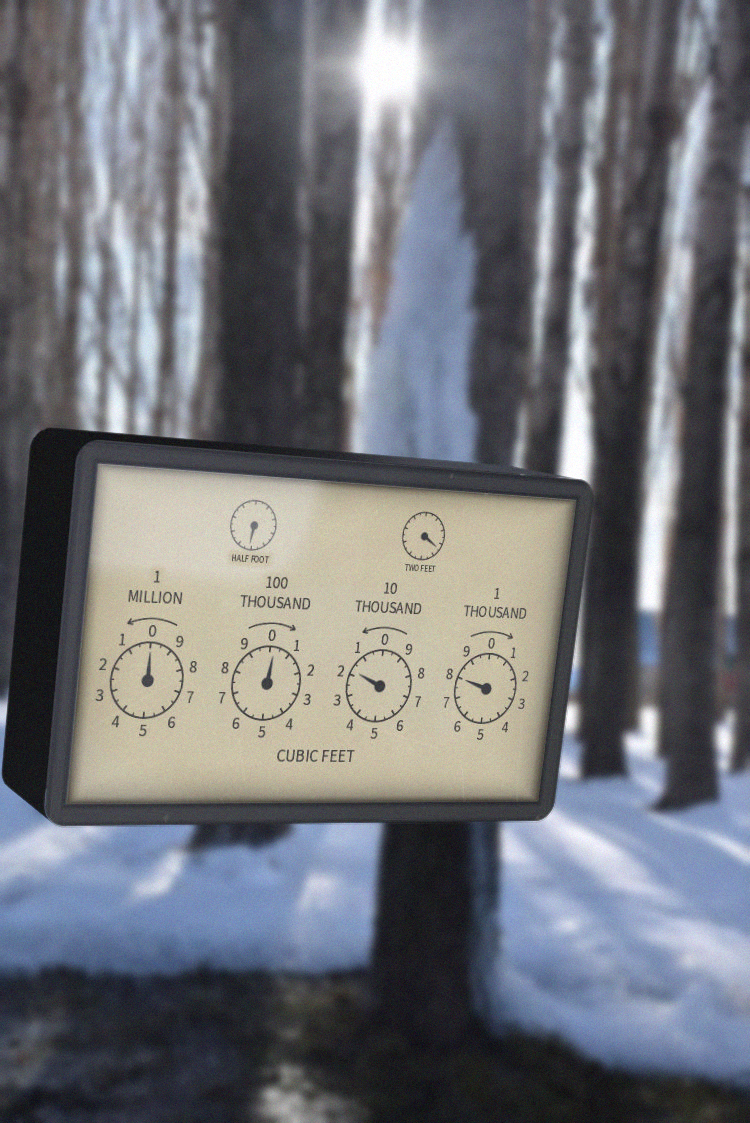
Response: 1800 ft³
